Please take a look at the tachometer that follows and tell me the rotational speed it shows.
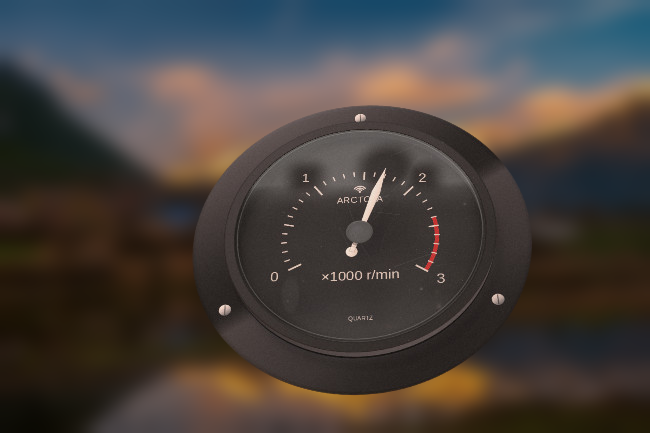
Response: 1700 rpm
